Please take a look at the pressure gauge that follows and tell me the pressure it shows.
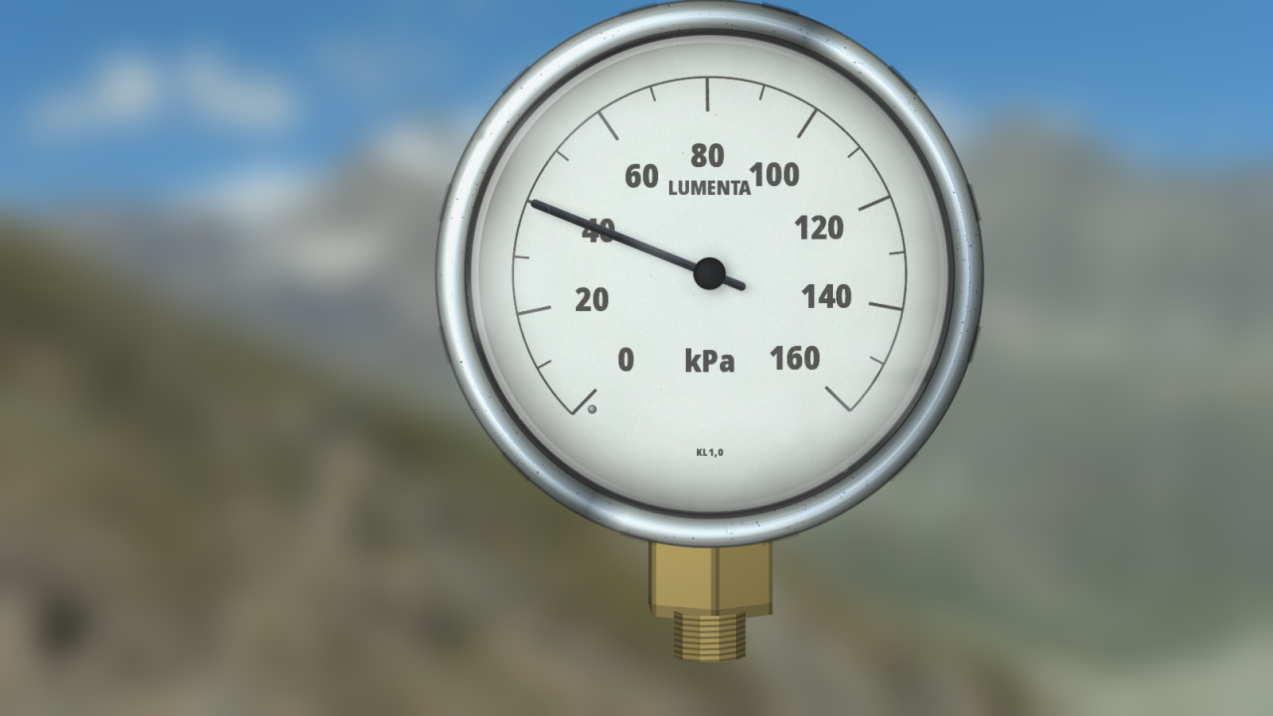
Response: 40 kPa
